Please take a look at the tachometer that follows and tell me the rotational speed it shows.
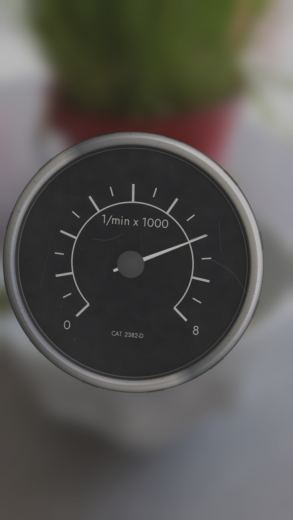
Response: 6000 rpm
